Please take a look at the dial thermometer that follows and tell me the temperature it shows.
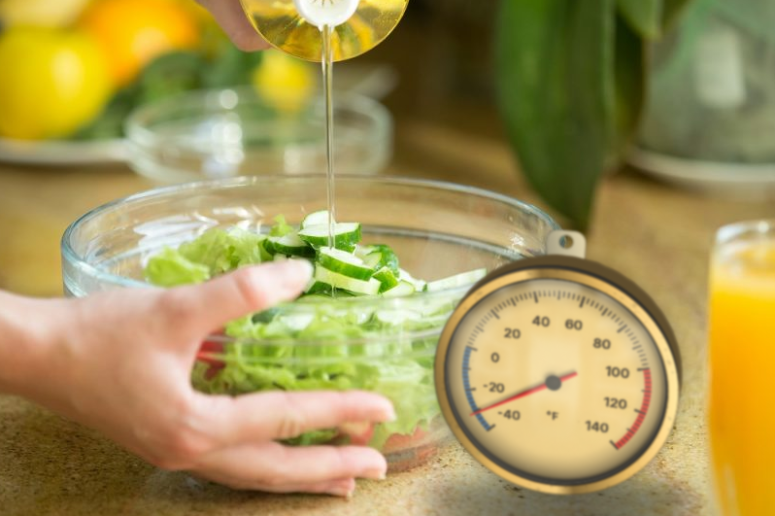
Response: -30 °F
